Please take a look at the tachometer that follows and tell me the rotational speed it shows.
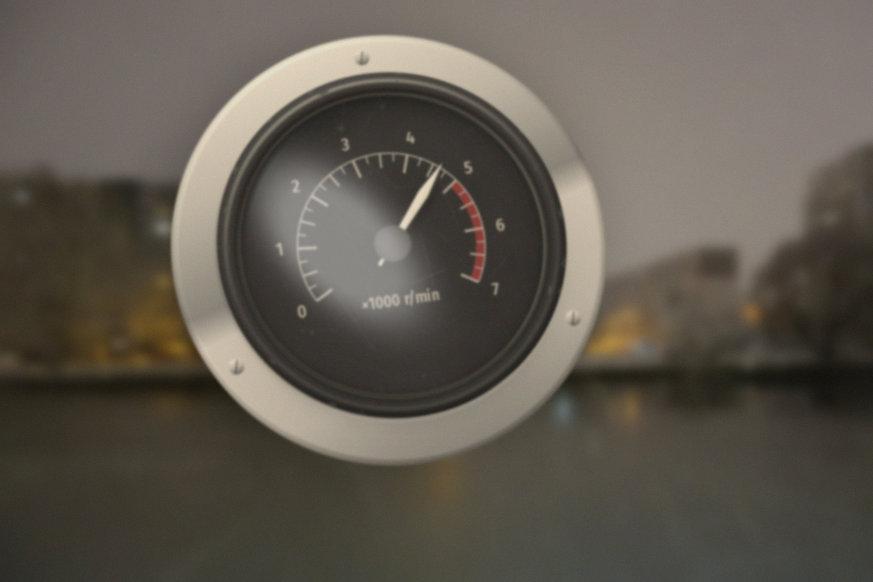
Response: 4625 rpm
